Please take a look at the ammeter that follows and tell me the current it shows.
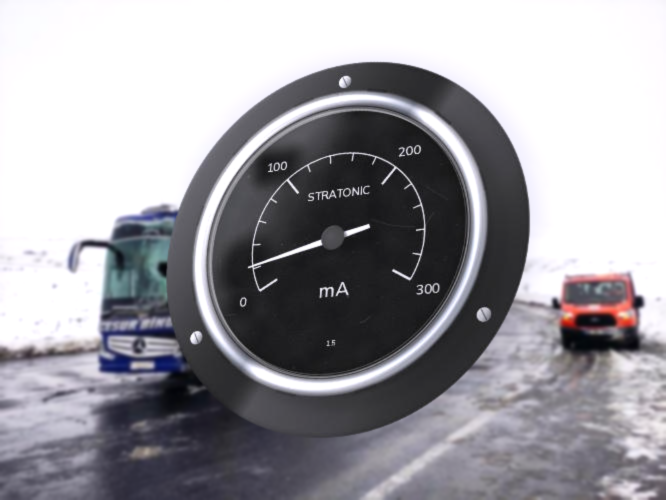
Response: 20 mA
